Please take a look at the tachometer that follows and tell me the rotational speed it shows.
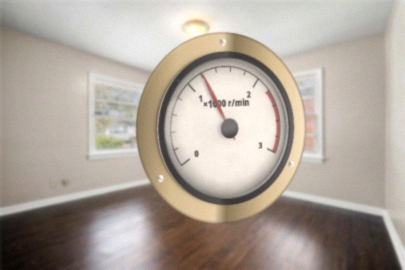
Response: 1200 rpm
